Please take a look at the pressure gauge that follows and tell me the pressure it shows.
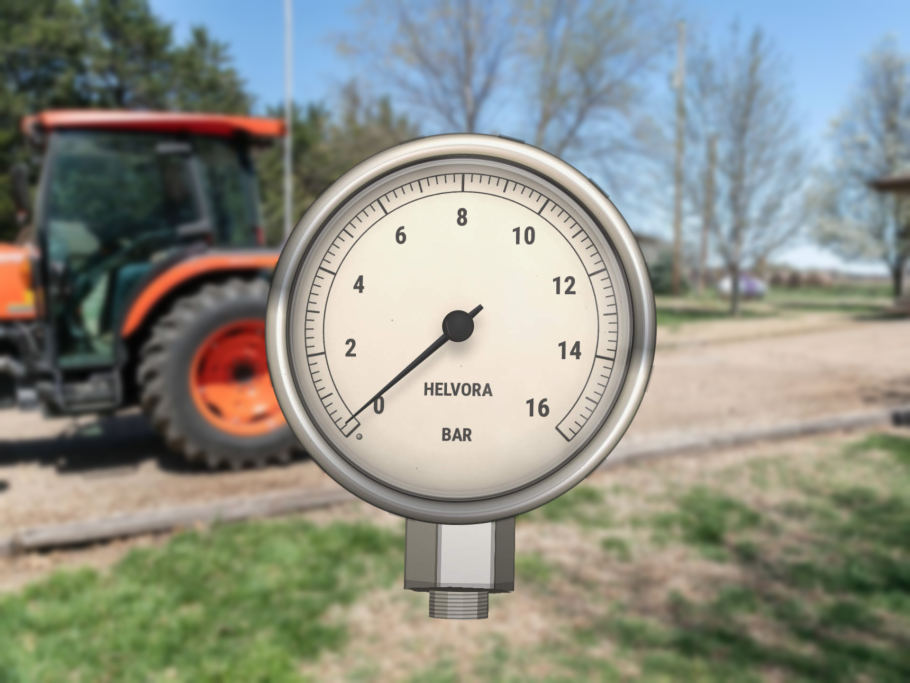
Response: 0.2 bar
